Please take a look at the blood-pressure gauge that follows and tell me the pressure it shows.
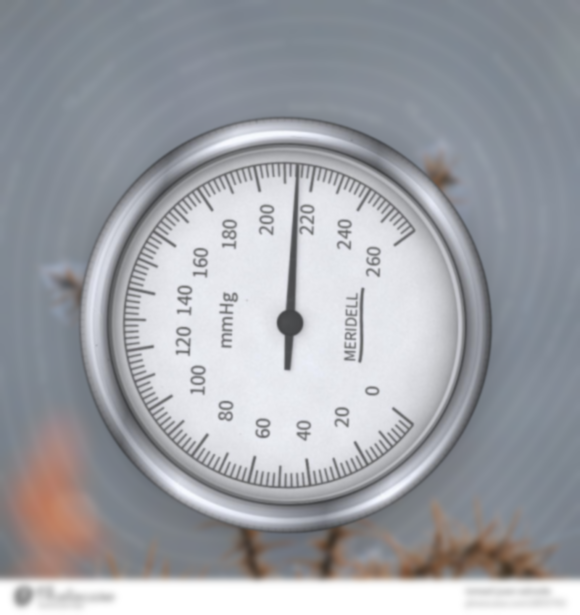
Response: 214 mmHg
